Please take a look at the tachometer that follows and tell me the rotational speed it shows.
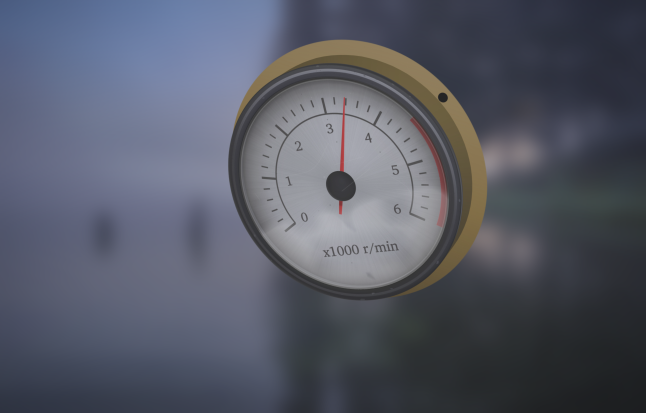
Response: 3400 rpm
